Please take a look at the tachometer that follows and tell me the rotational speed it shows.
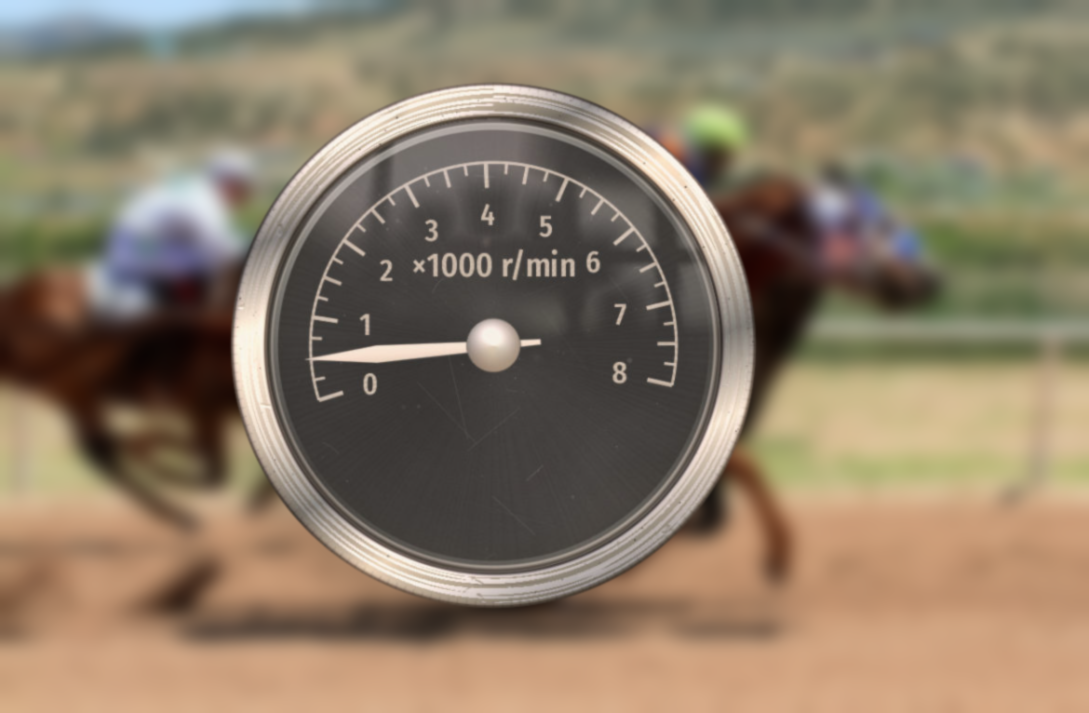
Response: 500 rpm
